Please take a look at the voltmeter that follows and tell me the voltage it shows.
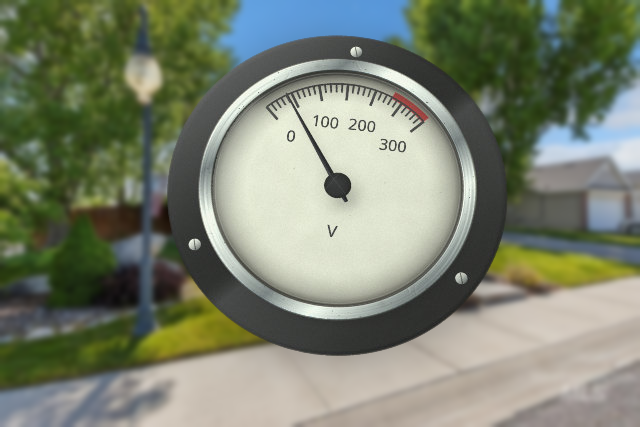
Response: 40 V
